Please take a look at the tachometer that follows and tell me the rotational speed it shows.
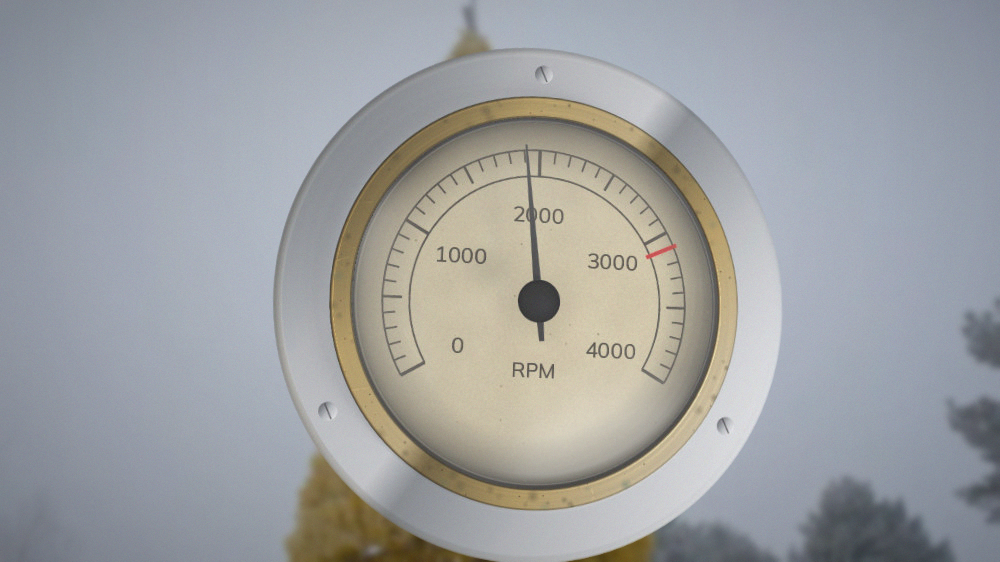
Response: 1900 rpm
